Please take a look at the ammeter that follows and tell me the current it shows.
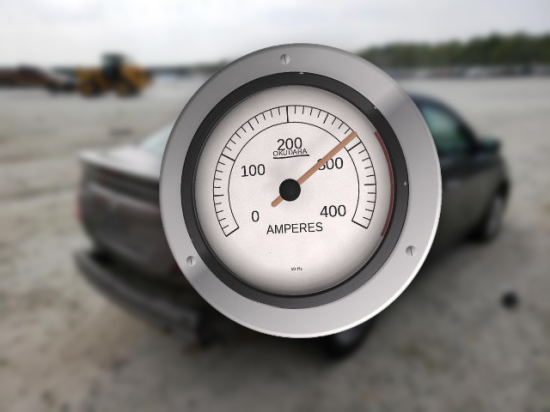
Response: 290 A
